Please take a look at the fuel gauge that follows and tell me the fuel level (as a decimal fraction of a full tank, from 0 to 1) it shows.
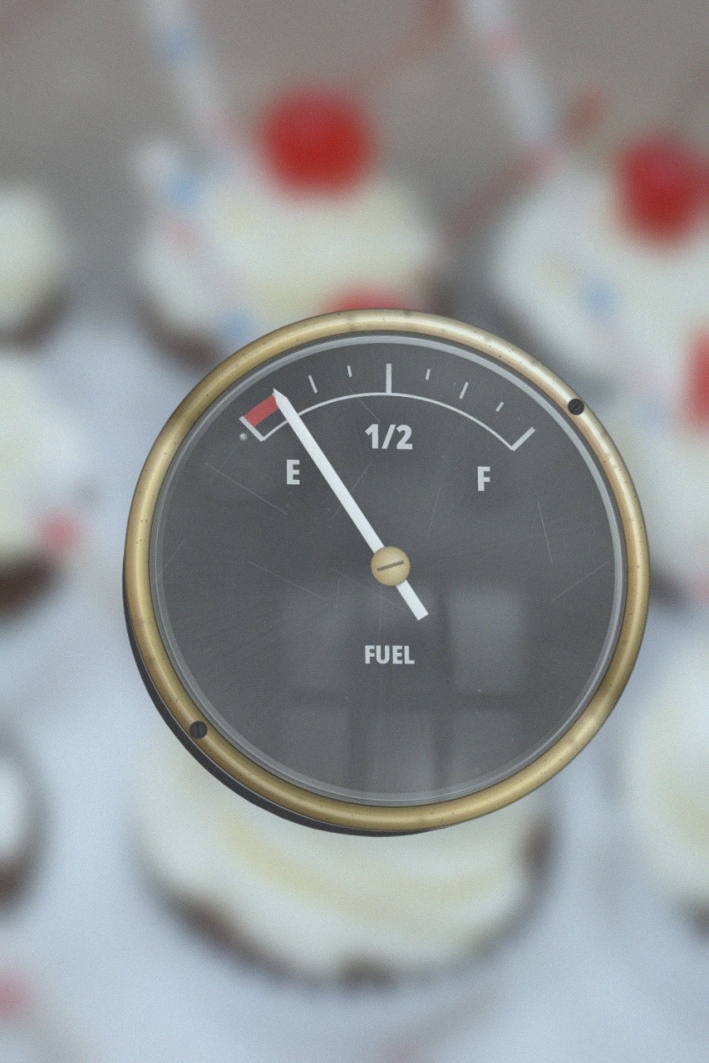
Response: 0.125
